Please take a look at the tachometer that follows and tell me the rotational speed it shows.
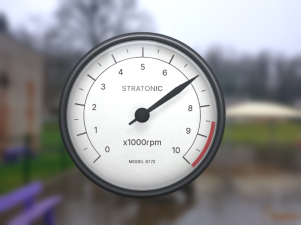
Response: 7000 rpm
